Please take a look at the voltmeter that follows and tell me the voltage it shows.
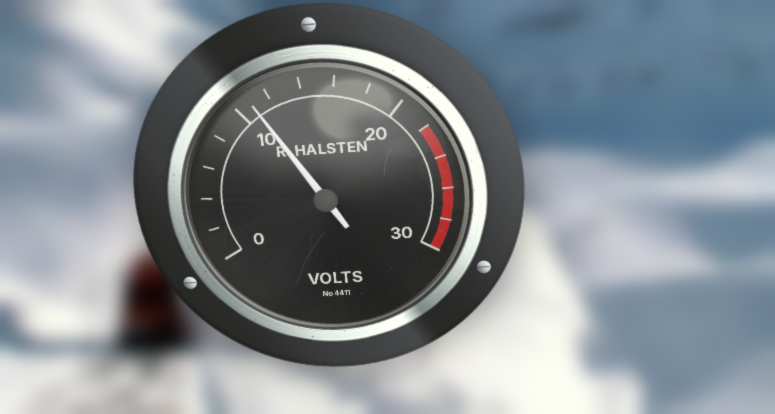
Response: 11 V
